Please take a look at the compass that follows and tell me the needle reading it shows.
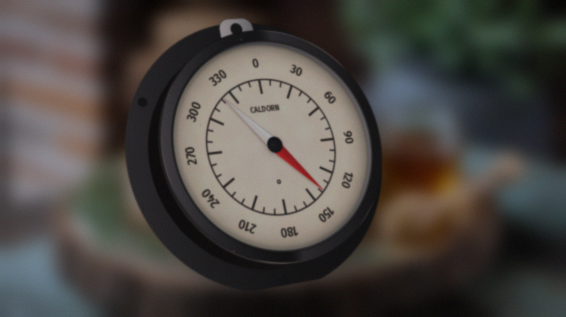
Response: 140 °
